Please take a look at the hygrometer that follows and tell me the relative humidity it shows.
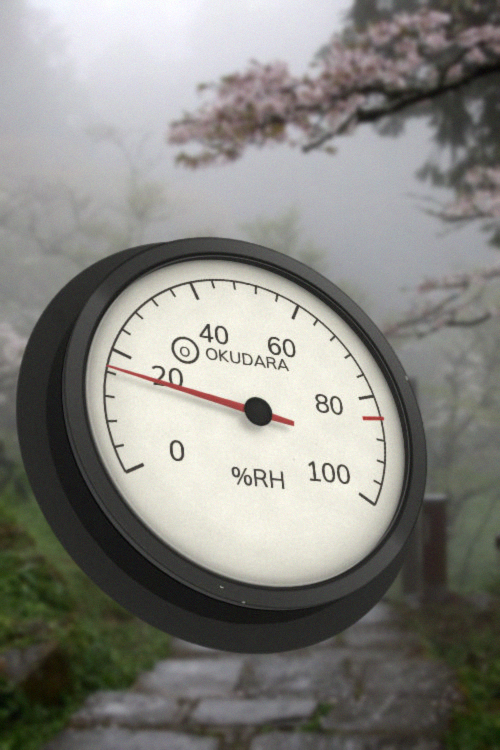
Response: 16 %
